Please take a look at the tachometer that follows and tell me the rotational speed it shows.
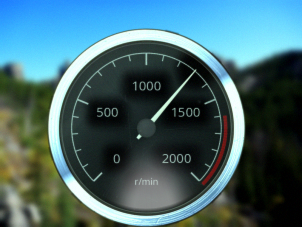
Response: 1300 rpm
